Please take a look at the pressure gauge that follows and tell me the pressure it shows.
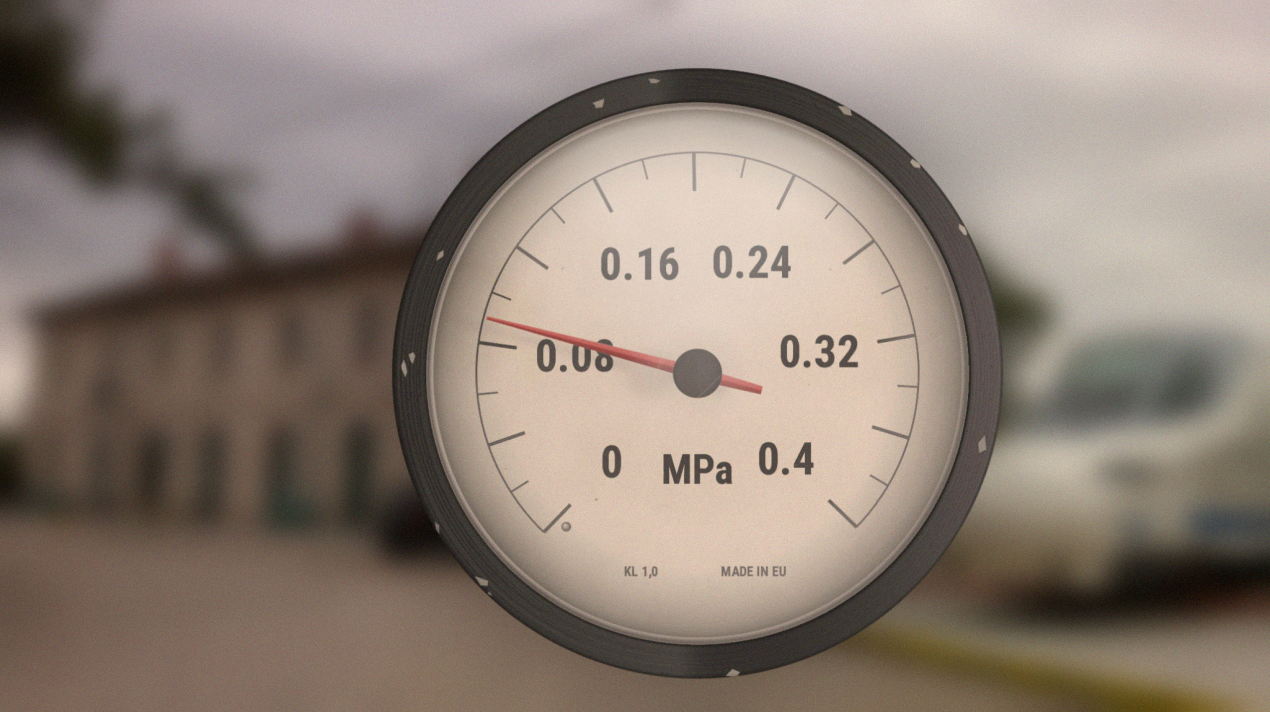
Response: 0.09 MPa
